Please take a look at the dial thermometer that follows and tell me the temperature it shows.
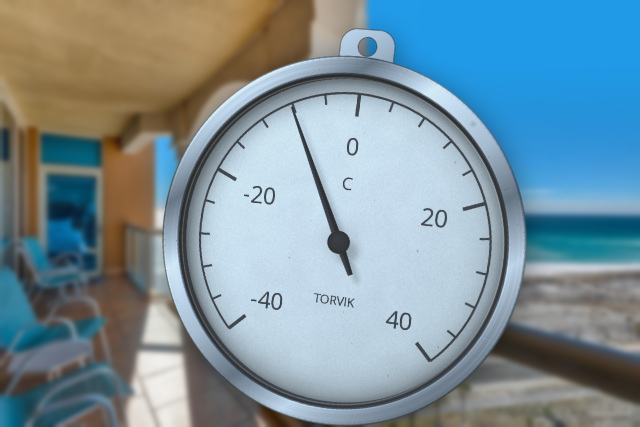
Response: -8 °C
